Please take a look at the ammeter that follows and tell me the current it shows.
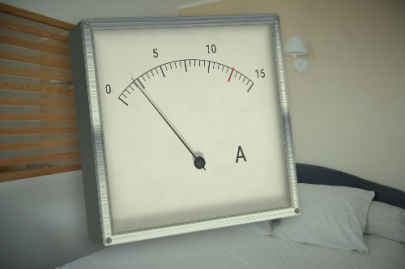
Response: 2 A
